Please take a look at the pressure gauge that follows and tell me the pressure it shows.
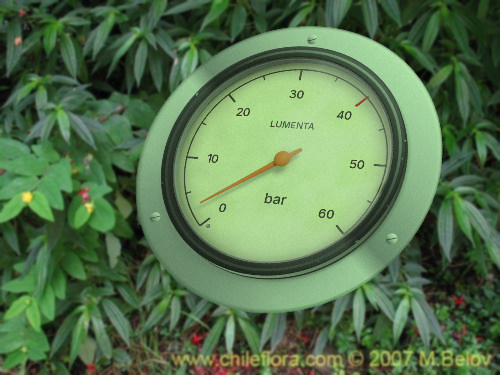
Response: 2.5 bar
